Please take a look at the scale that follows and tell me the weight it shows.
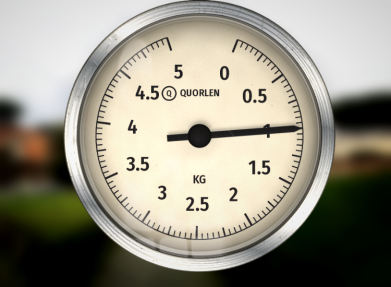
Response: 1 kg
